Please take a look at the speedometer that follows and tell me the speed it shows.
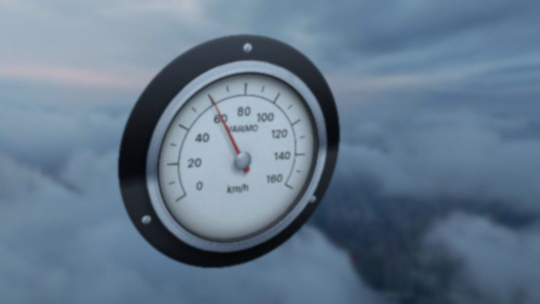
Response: 60 km/h
